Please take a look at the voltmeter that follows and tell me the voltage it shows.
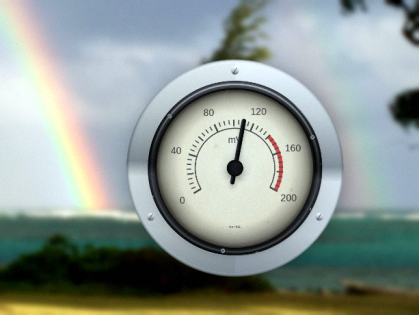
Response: 110 mV
